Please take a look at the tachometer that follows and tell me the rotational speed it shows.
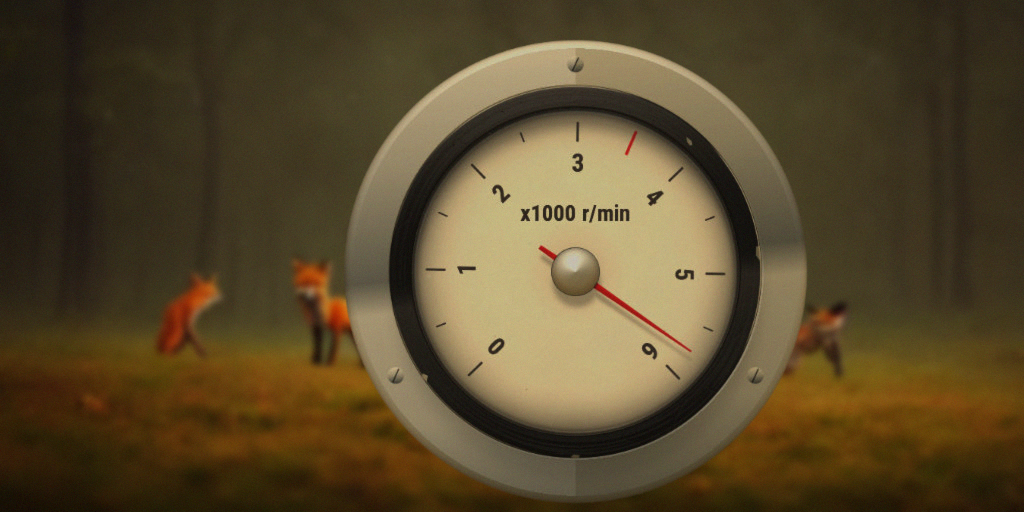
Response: 5750 rpm
